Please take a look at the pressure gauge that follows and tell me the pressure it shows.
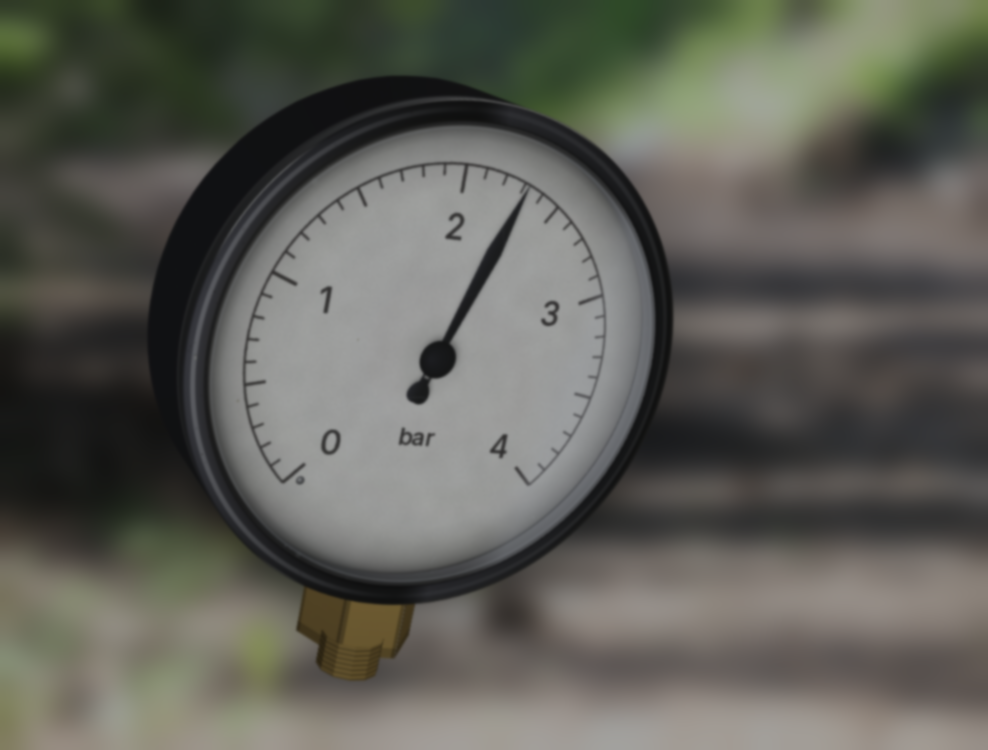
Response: 2.3 bar
